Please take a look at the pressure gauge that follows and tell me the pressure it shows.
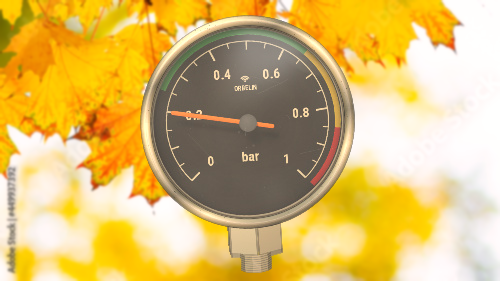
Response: 0.2 bar
